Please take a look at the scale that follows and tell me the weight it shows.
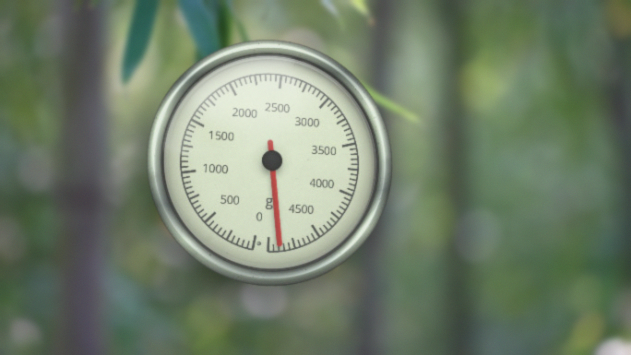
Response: 4900 g
